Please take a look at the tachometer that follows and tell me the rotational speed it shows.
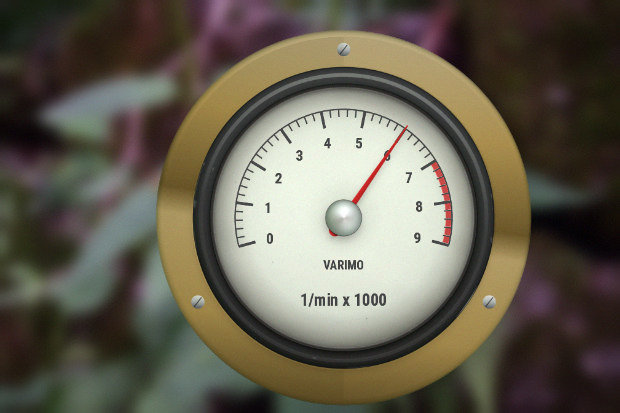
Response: 6000 rpm
